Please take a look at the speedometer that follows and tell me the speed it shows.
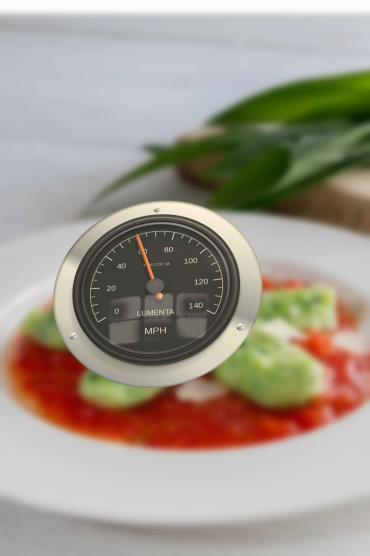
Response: 60 mph
